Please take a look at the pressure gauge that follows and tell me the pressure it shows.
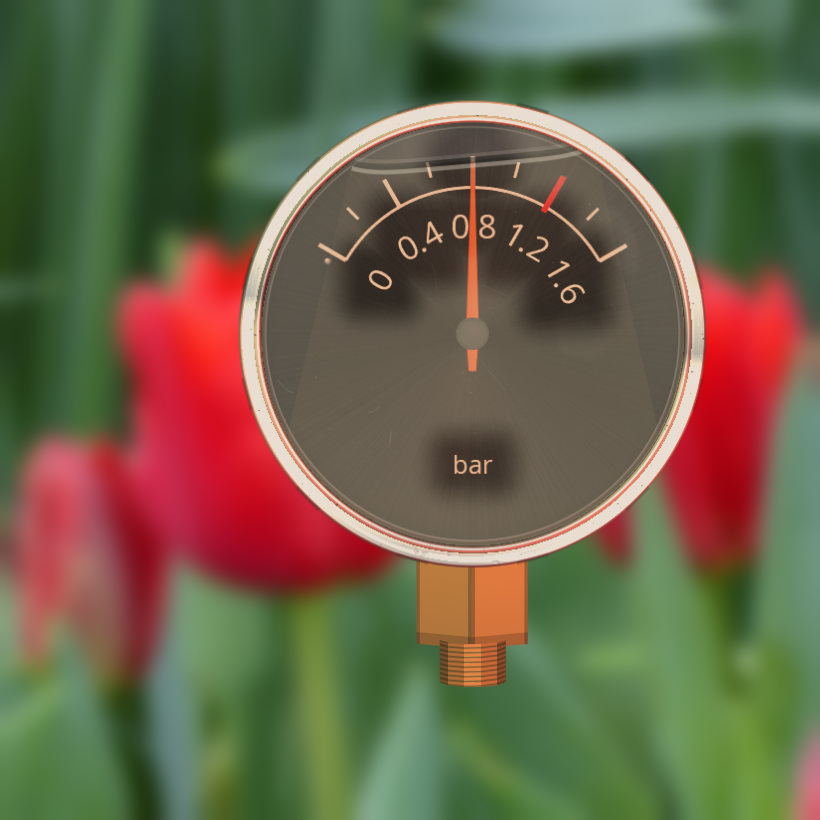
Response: 0.8 bar
